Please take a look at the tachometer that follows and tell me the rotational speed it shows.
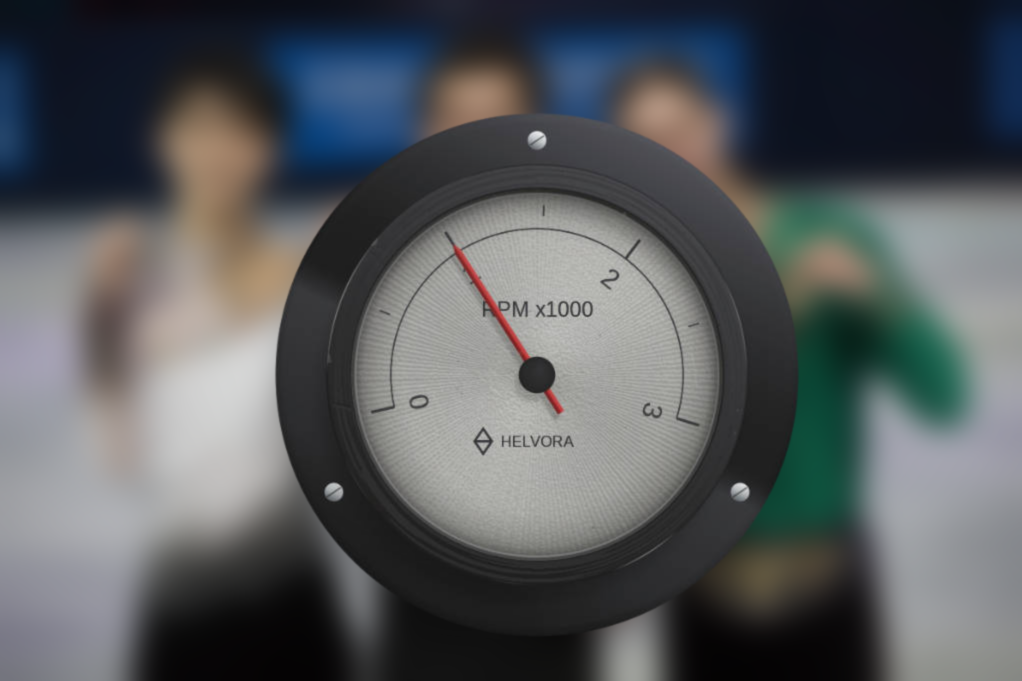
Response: 1000 rpm
